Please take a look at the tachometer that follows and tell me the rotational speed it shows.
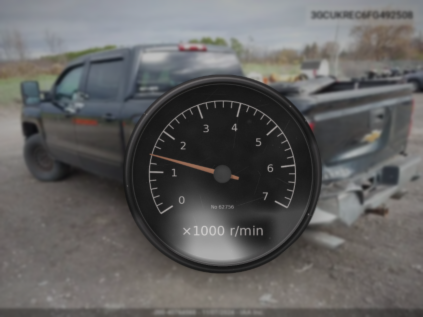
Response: 1400 rpm
